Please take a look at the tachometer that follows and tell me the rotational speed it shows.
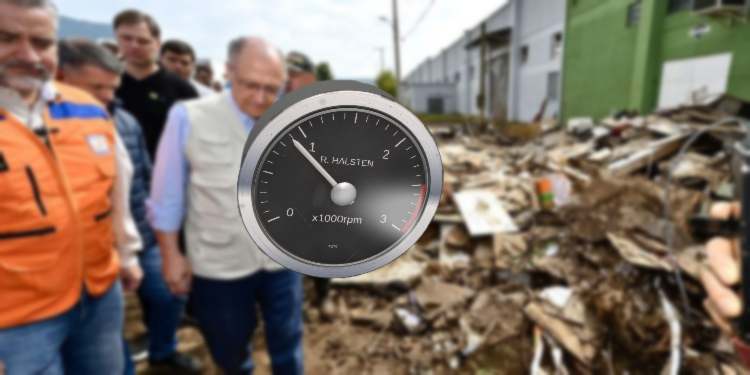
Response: 900 rpm
